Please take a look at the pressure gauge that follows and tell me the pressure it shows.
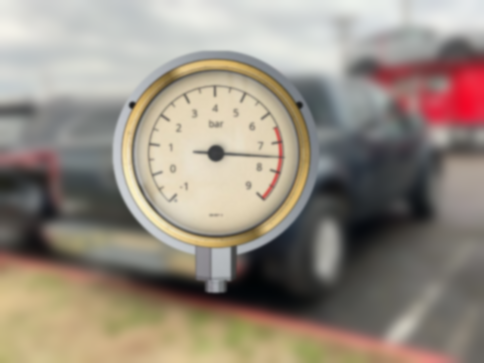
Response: 7.5 bar
